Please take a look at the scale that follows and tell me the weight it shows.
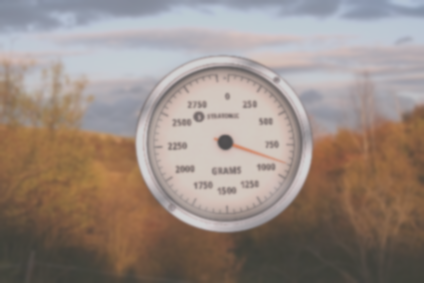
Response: 900 g
